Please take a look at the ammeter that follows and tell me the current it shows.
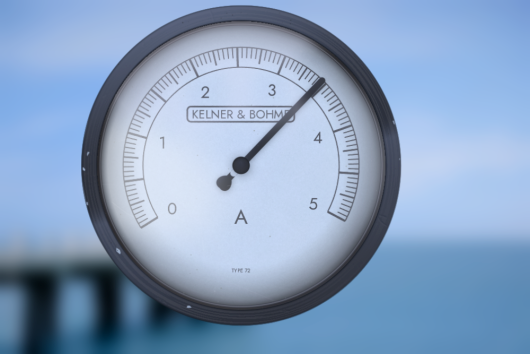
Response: 3.45 A
